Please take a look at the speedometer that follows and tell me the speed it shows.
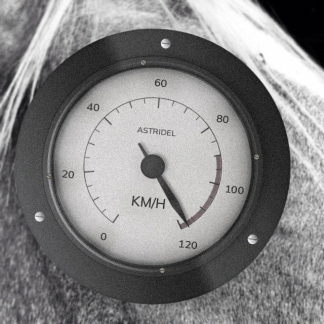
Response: 117.5 km/h
